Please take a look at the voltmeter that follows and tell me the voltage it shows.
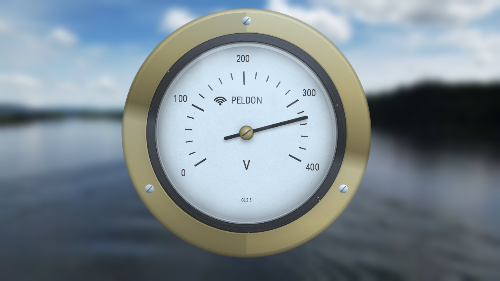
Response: 330 V
